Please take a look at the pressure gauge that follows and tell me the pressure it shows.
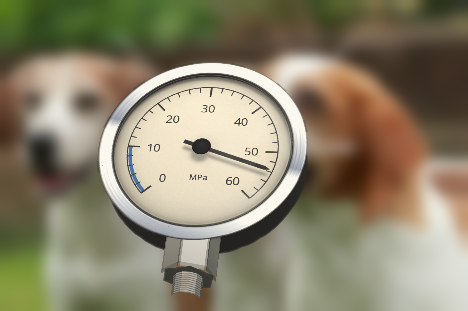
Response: 54 MPa
